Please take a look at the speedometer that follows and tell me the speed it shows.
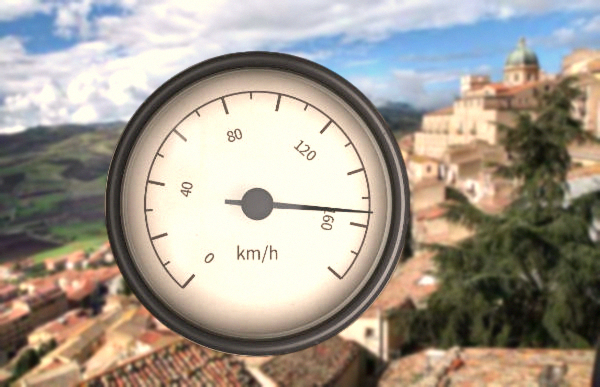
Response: 155 km/h
